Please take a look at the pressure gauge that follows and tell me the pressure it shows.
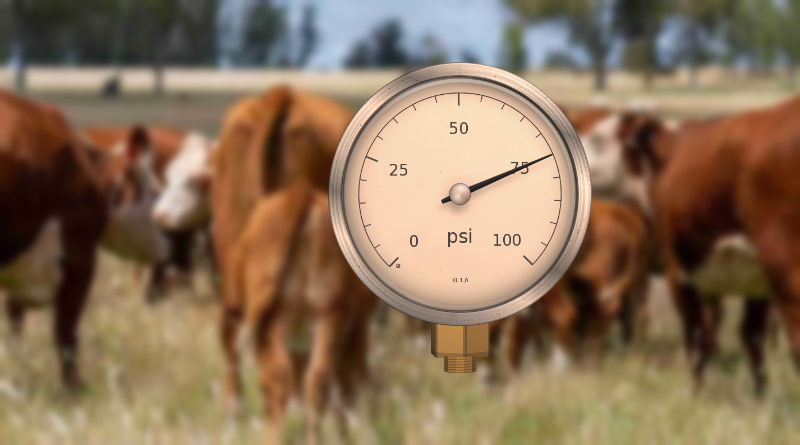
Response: 75 psi
